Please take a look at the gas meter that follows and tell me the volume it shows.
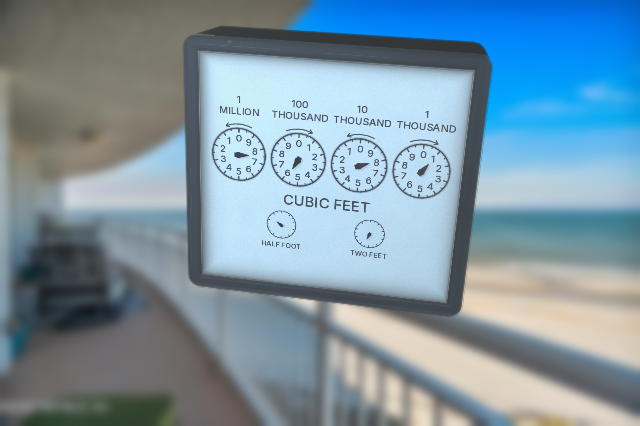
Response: 758100 ft³
